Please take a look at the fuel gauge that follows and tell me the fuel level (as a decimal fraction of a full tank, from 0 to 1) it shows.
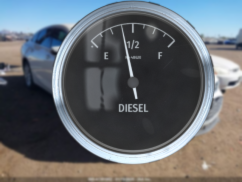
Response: 0.375
